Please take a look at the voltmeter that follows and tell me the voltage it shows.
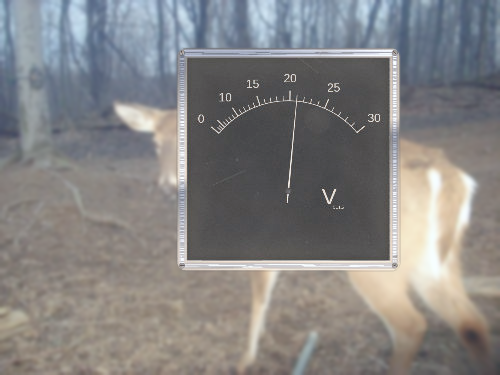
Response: 21 V
